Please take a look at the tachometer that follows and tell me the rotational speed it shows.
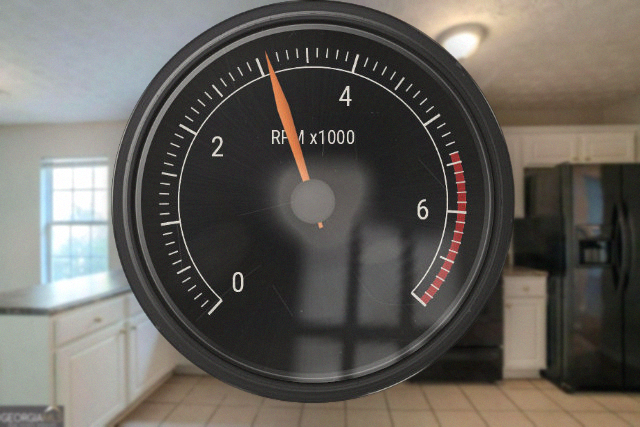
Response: 3100 rpm
